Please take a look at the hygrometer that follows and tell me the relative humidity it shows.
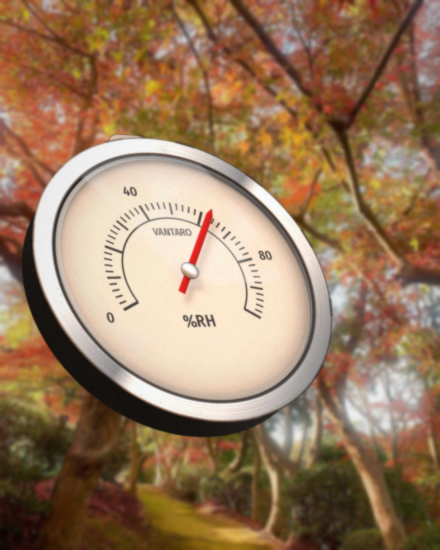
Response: 62 %
